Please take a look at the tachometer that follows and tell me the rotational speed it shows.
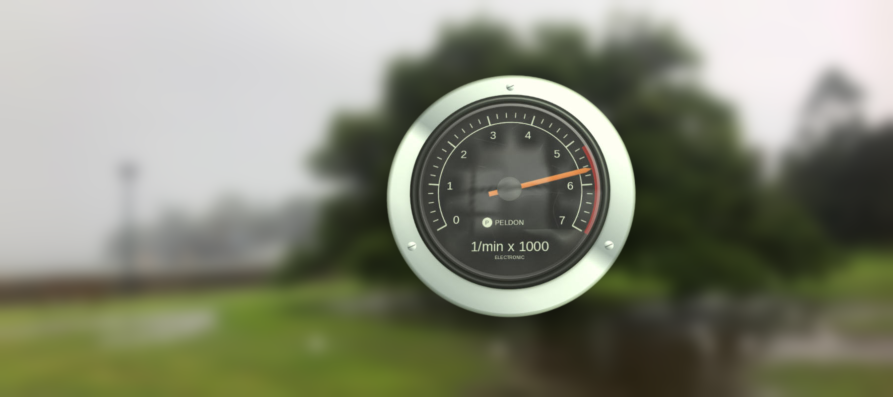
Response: 5700 rpm
